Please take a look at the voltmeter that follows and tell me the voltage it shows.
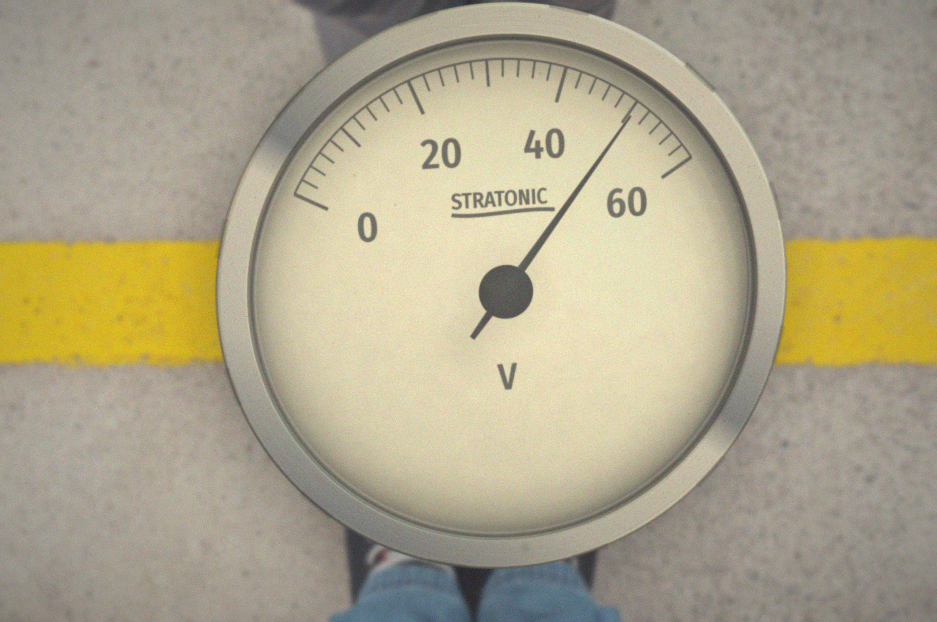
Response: 50 V
